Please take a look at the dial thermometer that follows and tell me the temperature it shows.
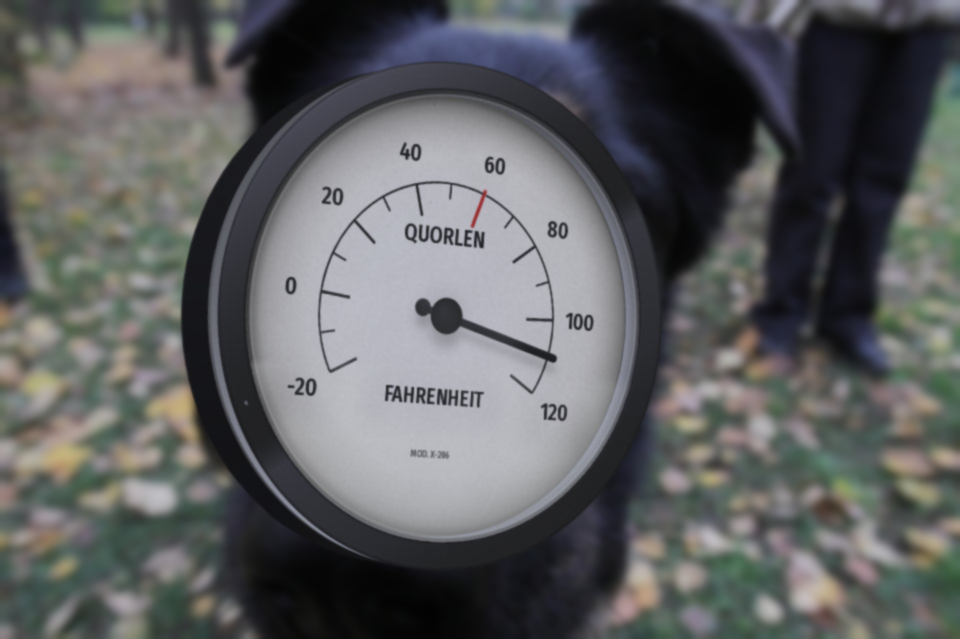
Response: 110 °F
